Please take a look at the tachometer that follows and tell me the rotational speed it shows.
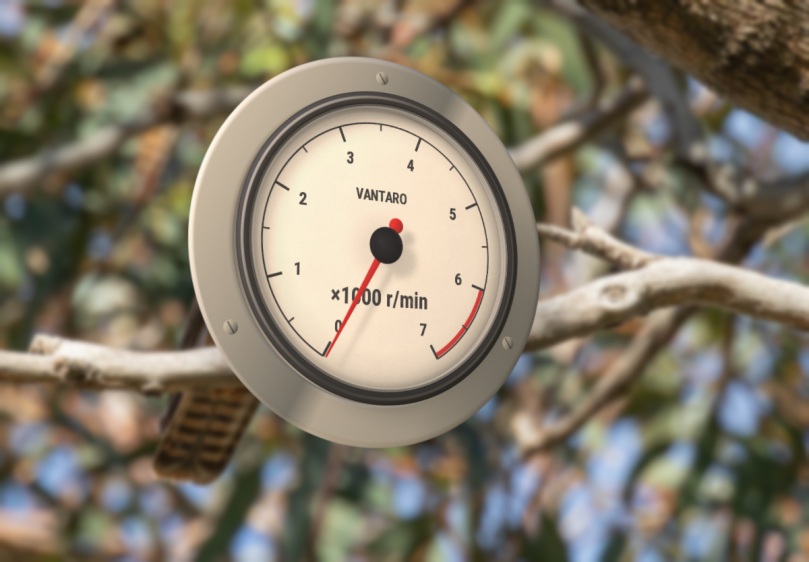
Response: 0 rpm
